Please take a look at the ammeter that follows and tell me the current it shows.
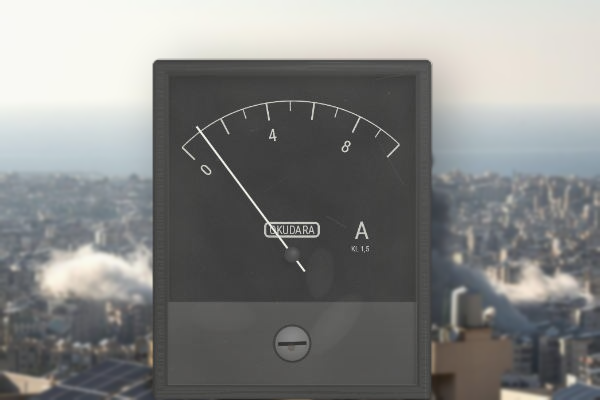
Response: 1 A
